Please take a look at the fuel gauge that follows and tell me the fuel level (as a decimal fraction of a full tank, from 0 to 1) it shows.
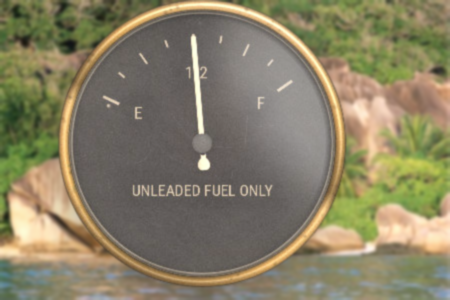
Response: 0.5
